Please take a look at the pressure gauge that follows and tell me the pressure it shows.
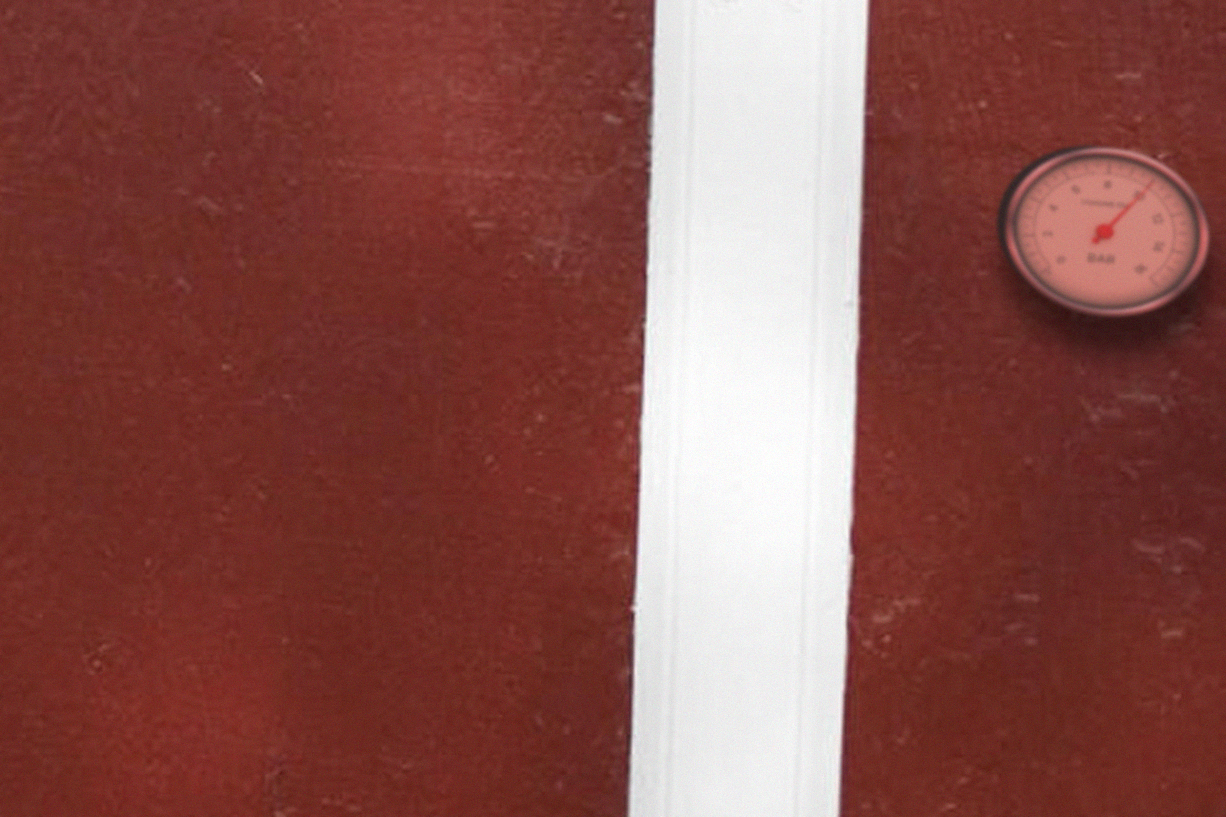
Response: 10 bar
